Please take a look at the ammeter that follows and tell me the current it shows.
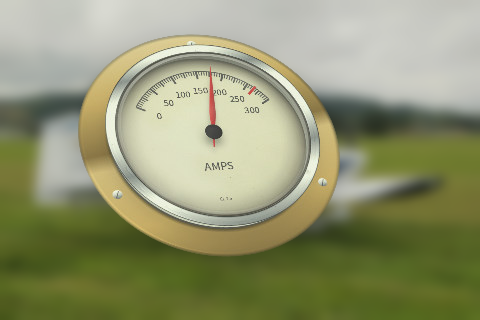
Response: 175 A
